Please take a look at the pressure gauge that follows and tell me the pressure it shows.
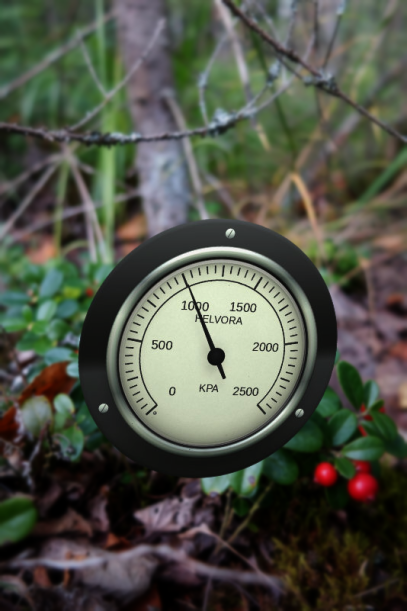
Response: 1000 kPa
